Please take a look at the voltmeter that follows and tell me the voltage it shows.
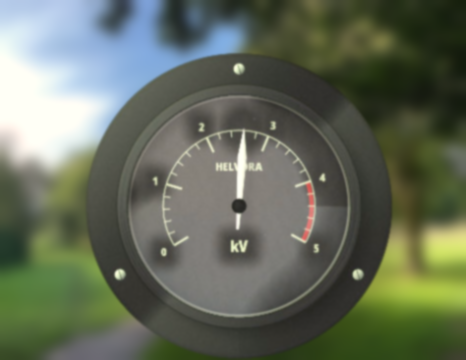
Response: 2.6 kV
